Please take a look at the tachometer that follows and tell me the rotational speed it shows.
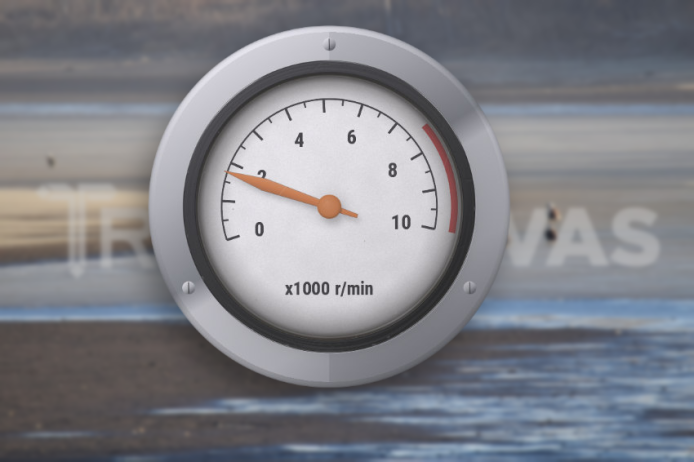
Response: 1750 rpm
